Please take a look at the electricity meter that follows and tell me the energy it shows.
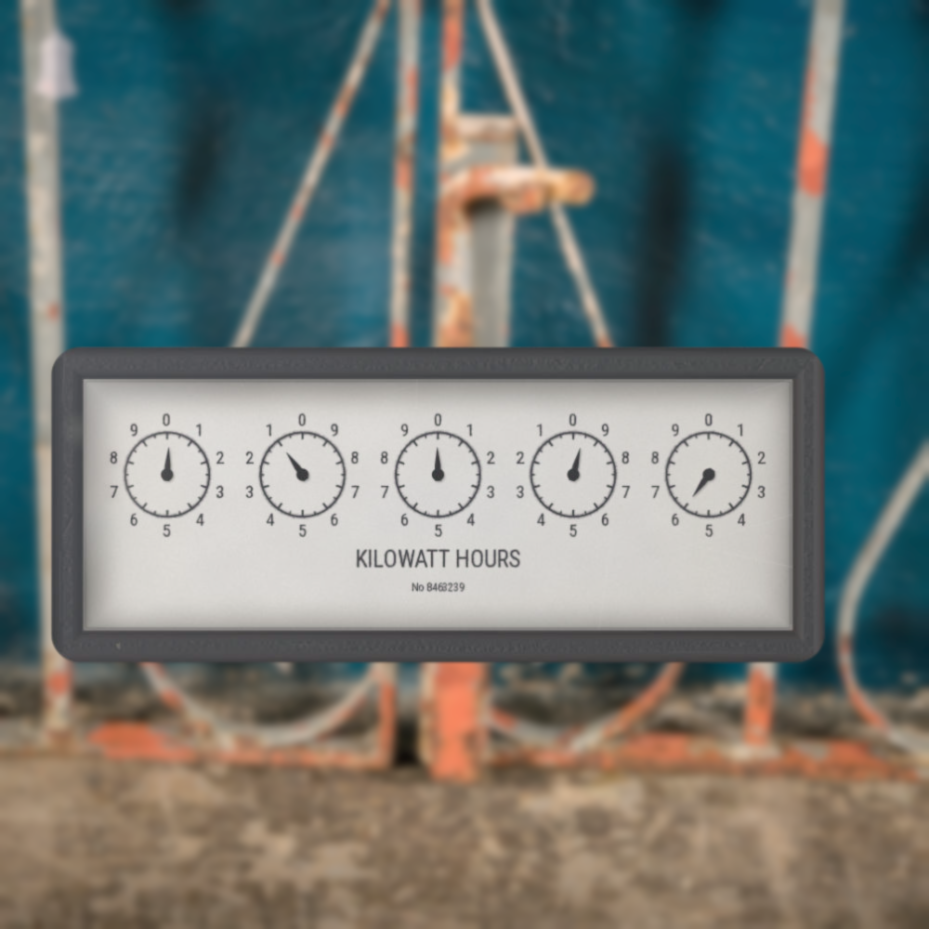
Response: 996 kWh
